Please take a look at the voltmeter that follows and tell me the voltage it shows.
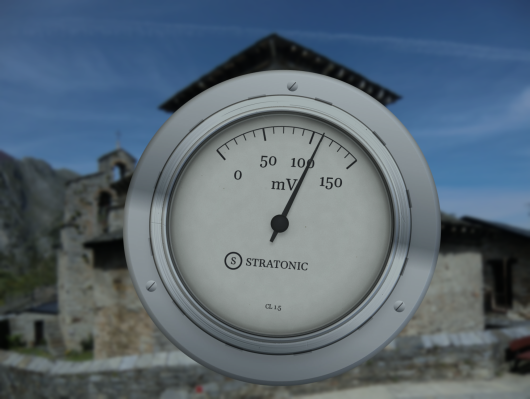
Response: 110 mV
